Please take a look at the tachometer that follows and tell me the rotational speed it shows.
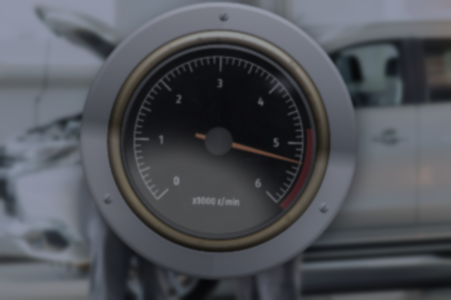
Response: 5300 rpm
